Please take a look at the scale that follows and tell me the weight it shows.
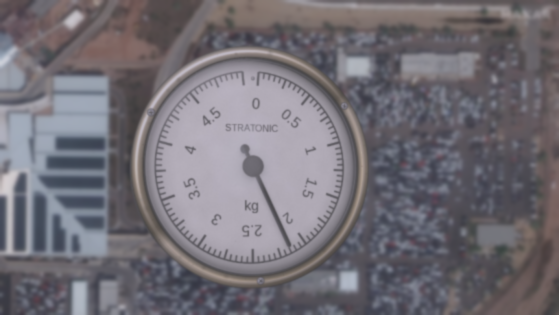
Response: 2.15 kg
